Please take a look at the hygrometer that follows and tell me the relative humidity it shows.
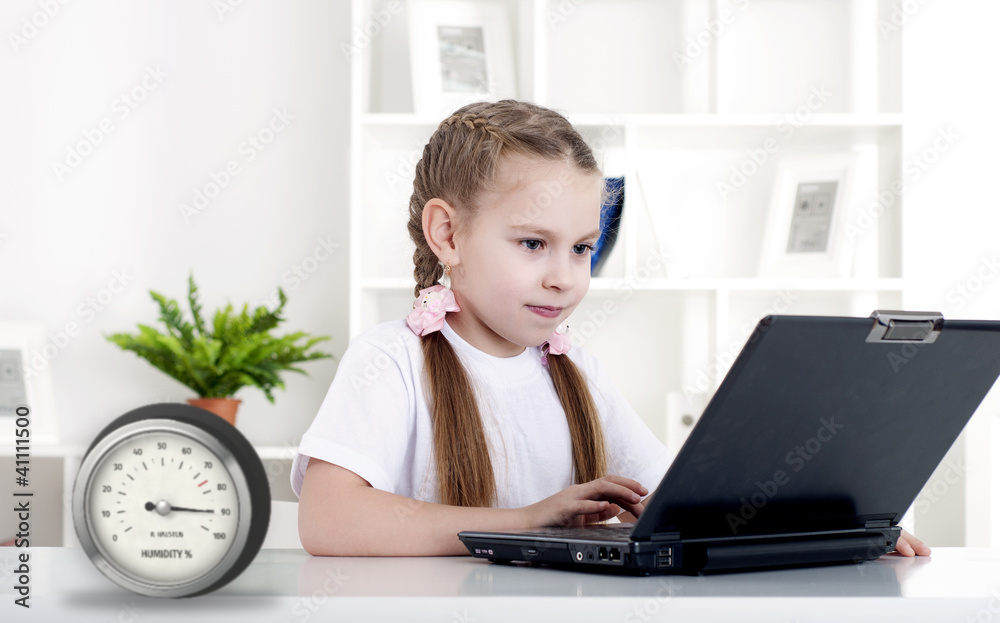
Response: 90 %
